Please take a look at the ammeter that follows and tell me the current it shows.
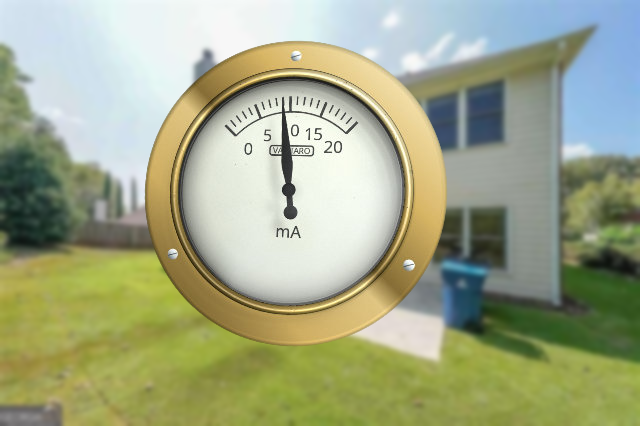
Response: 9 mA
